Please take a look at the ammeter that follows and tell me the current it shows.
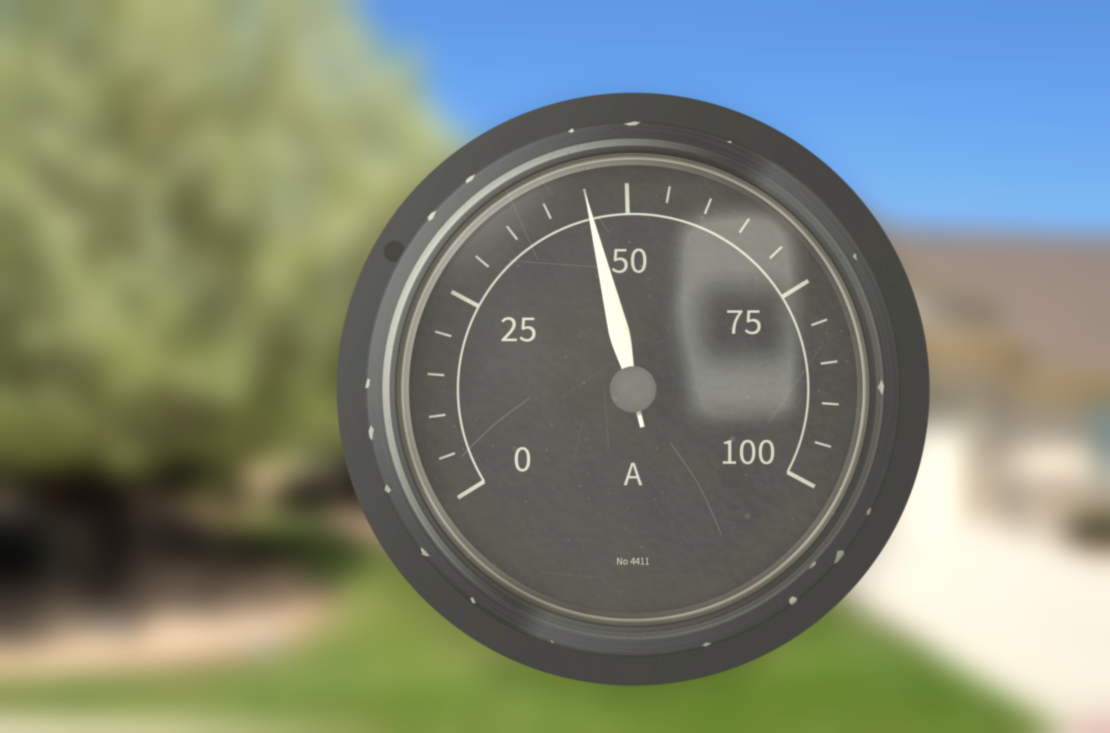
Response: 45 A
